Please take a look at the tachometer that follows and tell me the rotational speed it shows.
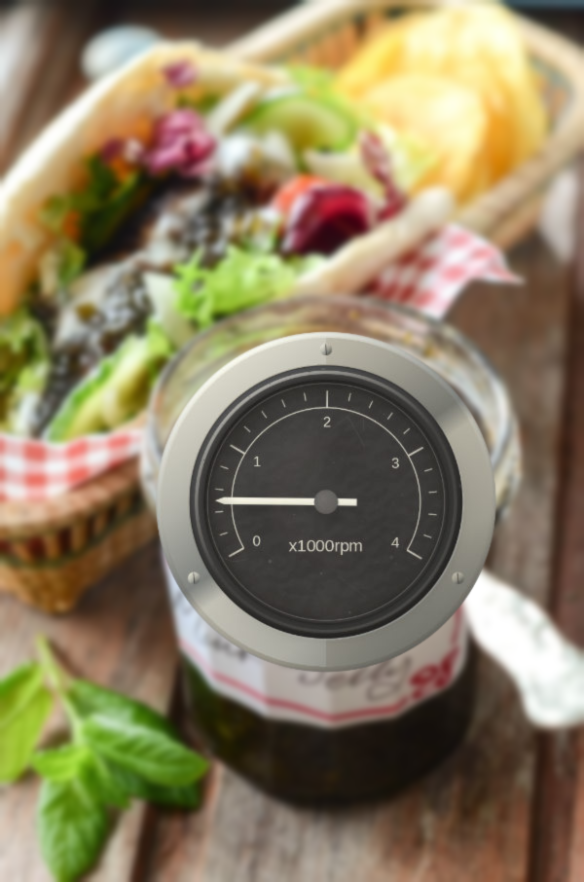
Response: 500 rpm
